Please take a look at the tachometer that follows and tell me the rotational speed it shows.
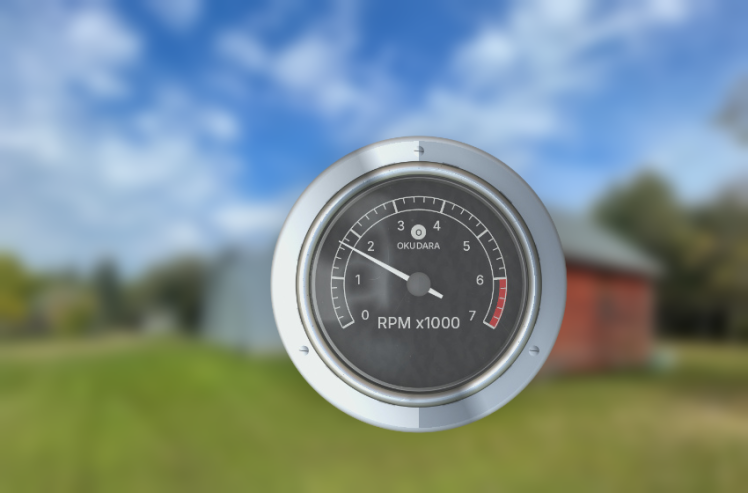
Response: 1700 rpm
